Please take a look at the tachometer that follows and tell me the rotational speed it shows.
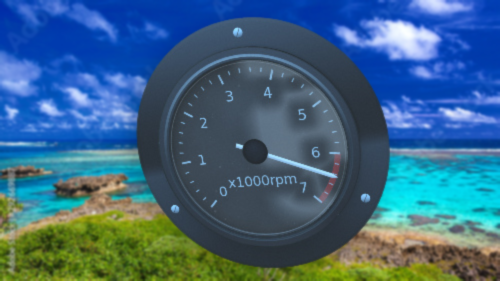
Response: 6400 rpm
